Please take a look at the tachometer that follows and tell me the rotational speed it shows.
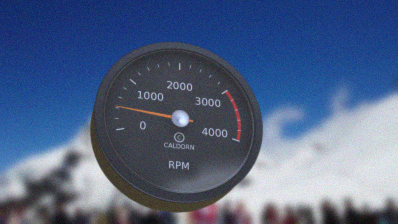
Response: 400 rpm
